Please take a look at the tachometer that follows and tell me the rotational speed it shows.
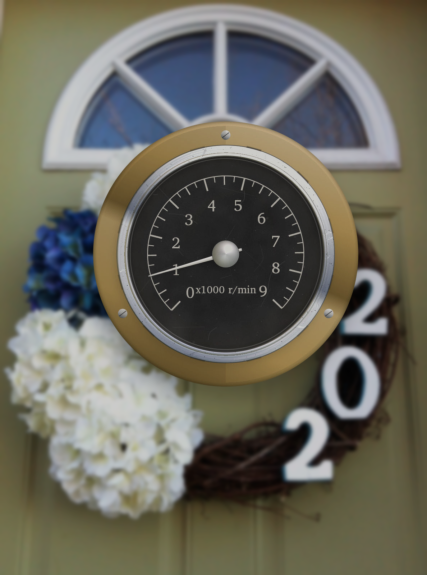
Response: 1000 rpm
